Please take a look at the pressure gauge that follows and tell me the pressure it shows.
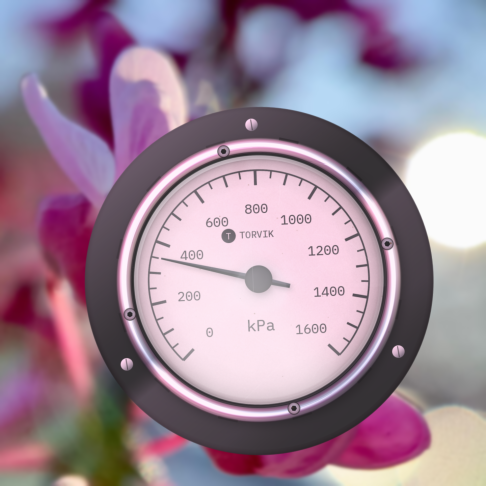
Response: 350 kPa
